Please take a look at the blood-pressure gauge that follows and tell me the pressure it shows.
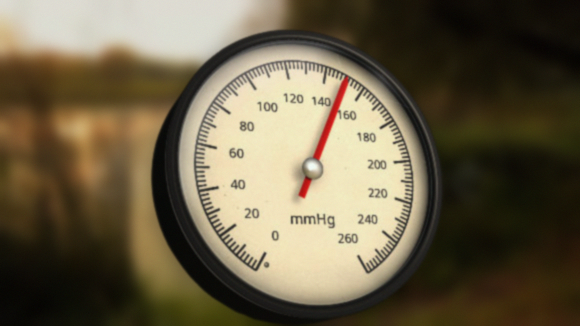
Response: 150 mmHg
